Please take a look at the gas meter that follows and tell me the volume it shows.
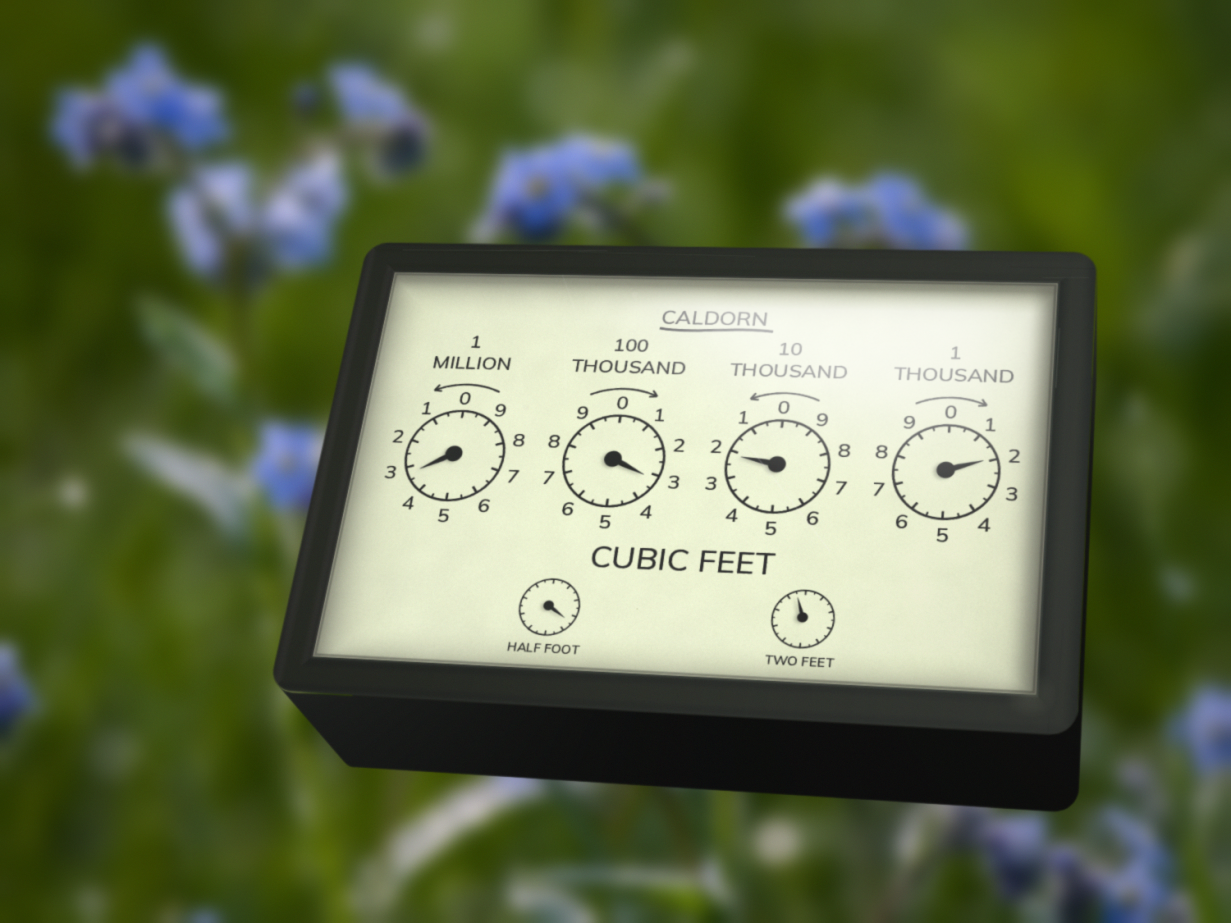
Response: 332200 ft³
